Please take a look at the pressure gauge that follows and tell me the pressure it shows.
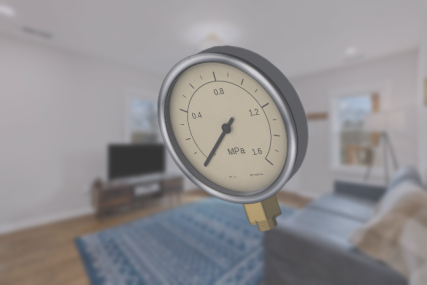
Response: 0 MPa
